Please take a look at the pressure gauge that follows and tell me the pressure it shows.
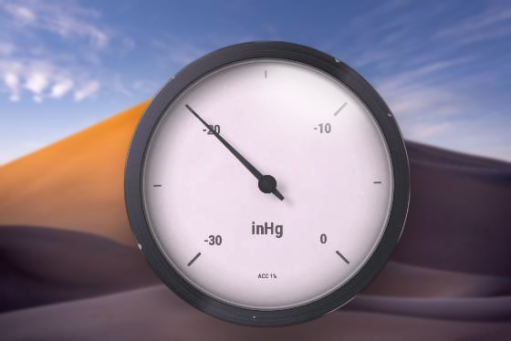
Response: -20 inHg
